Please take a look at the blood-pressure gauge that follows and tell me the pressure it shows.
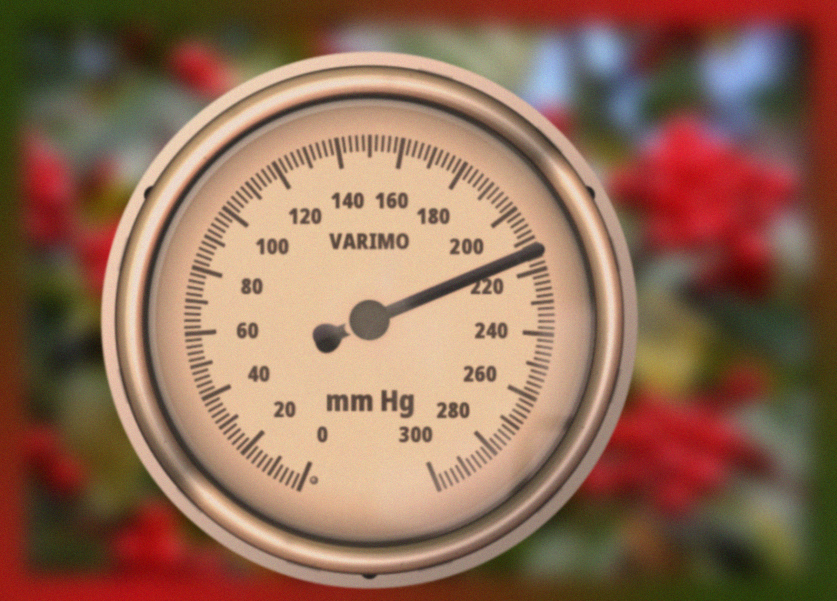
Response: 214 mmHg
